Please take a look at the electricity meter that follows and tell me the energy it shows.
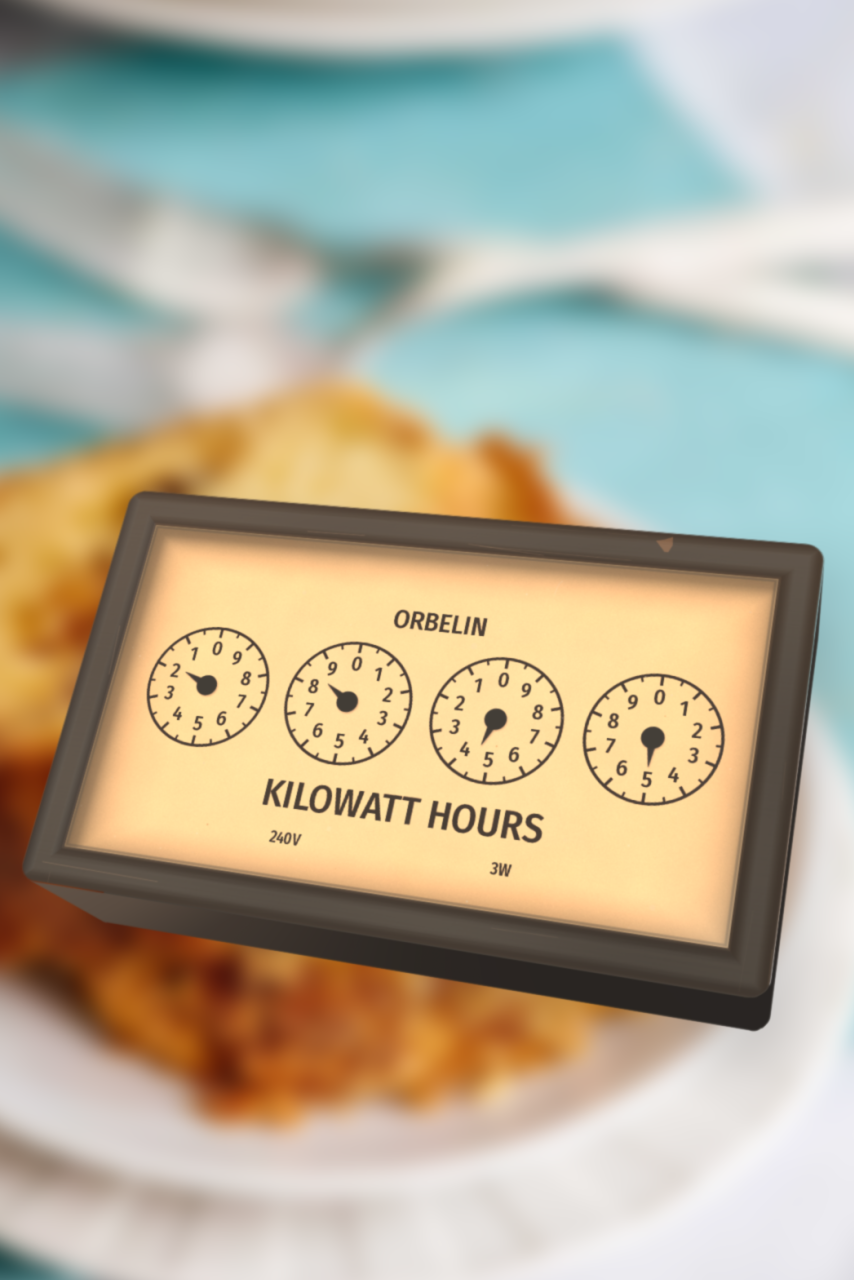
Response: 1845 kWh
